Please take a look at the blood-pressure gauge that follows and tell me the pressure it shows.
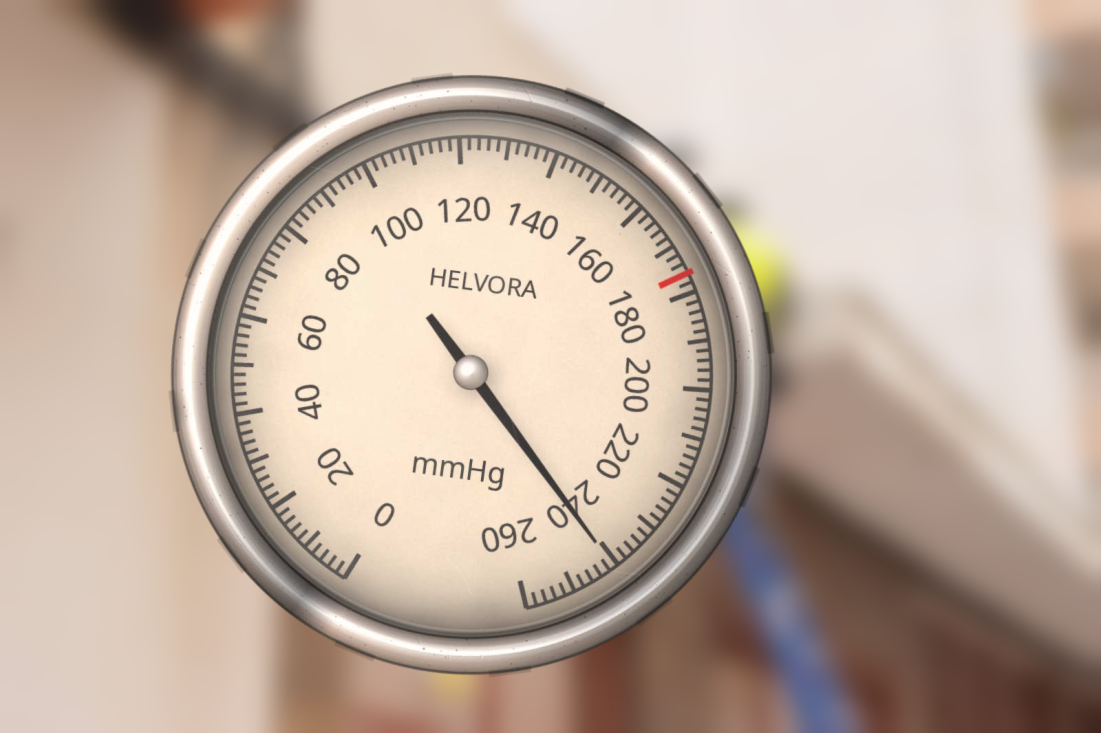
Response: 241 mmHg
